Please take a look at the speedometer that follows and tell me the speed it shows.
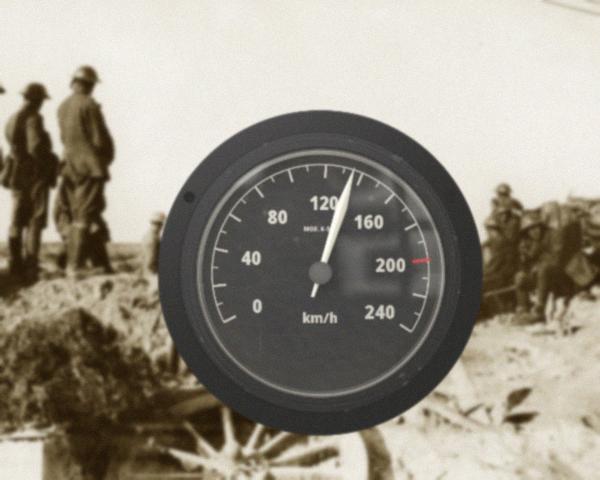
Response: 135 km/h
